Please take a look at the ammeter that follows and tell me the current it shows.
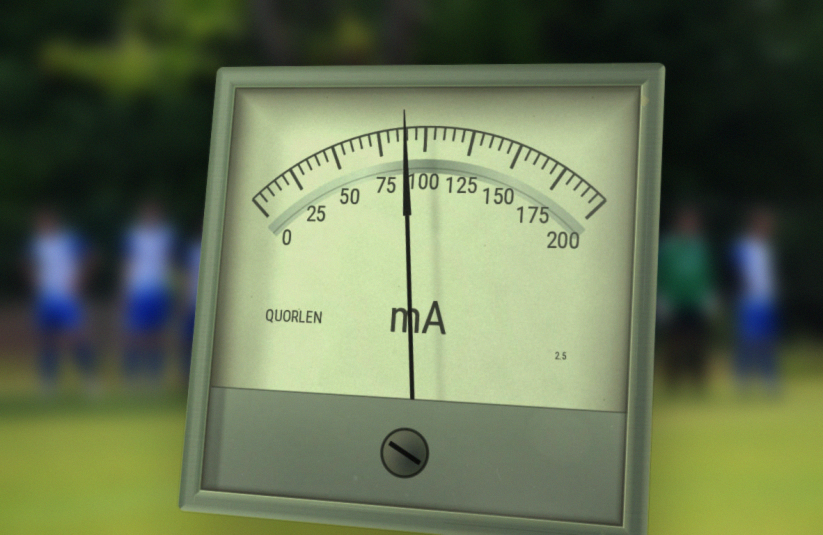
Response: 90 mA
